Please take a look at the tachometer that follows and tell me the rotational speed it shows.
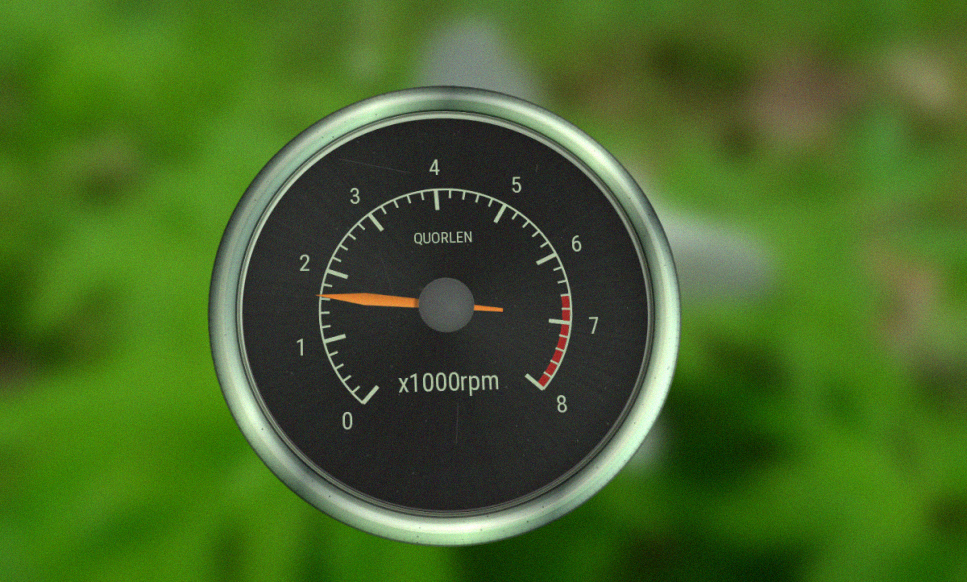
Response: 1600 rpm
